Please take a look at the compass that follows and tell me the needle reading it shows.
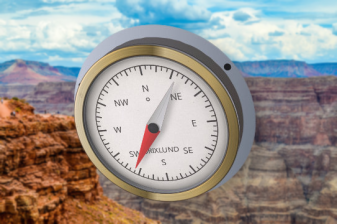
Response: 215 °
